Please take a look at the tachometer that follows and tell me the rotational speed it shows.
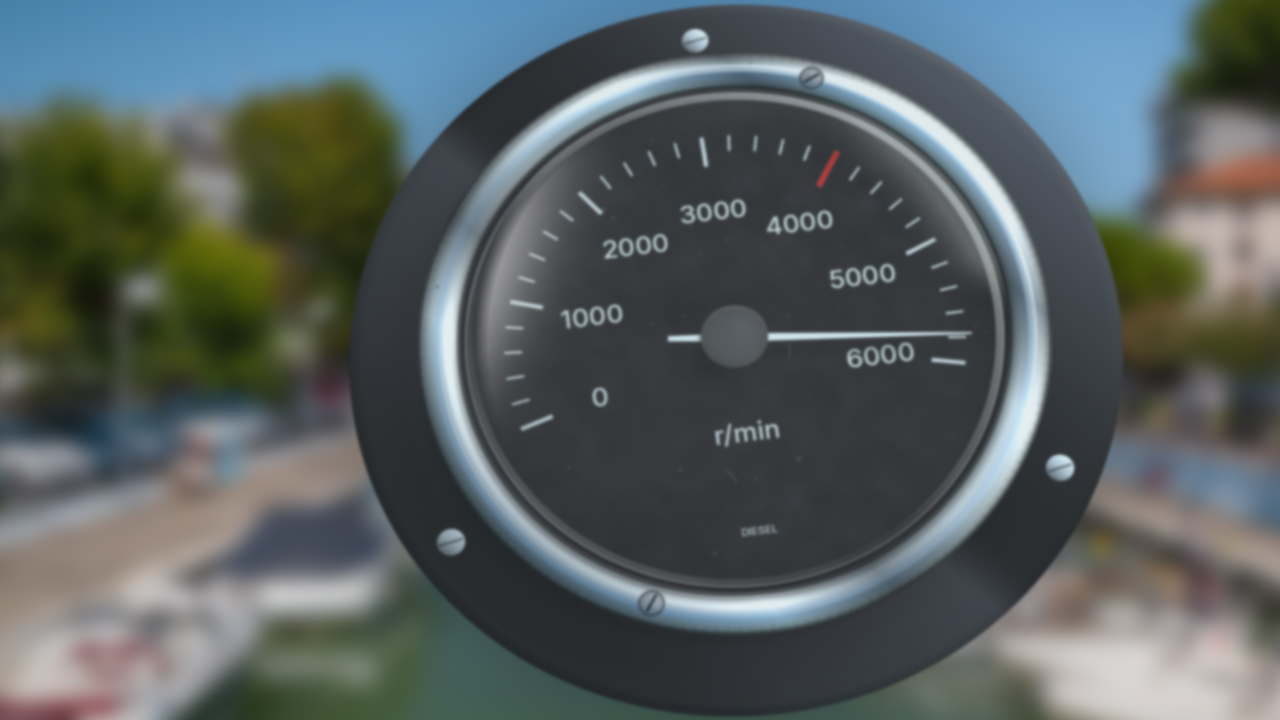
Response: 5800 rpm
